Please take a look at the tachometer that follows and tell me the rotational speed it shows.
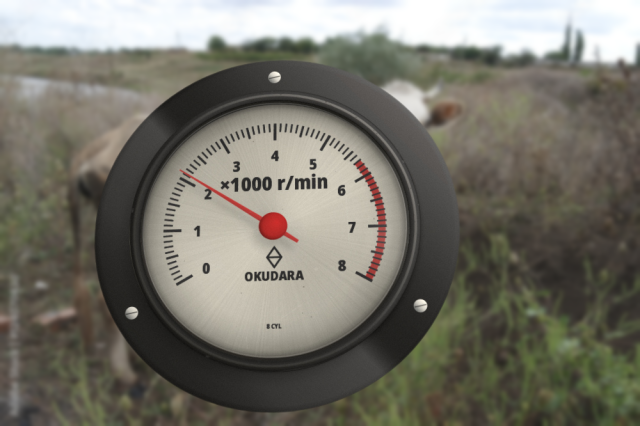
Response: 2100 rpm
